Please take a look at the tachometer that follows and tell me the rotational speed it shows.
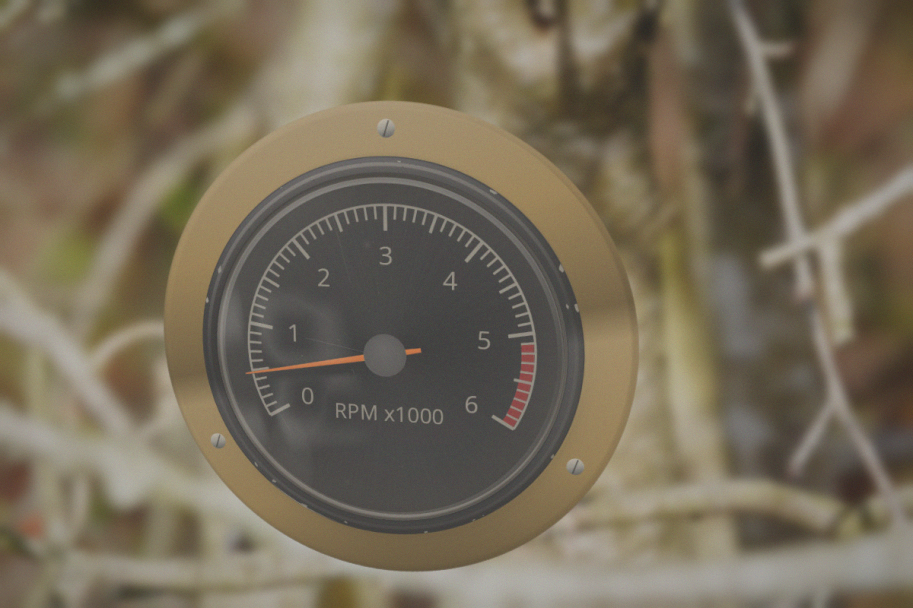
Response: 500 rpm
